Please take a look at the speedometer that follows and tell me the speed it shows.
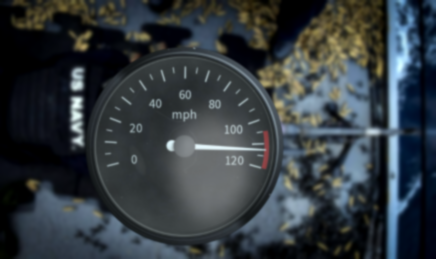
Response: 112.5 mph
